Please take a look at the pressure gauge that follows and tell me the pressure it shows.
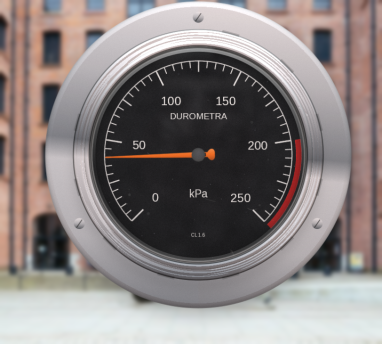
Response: 40 kPa
